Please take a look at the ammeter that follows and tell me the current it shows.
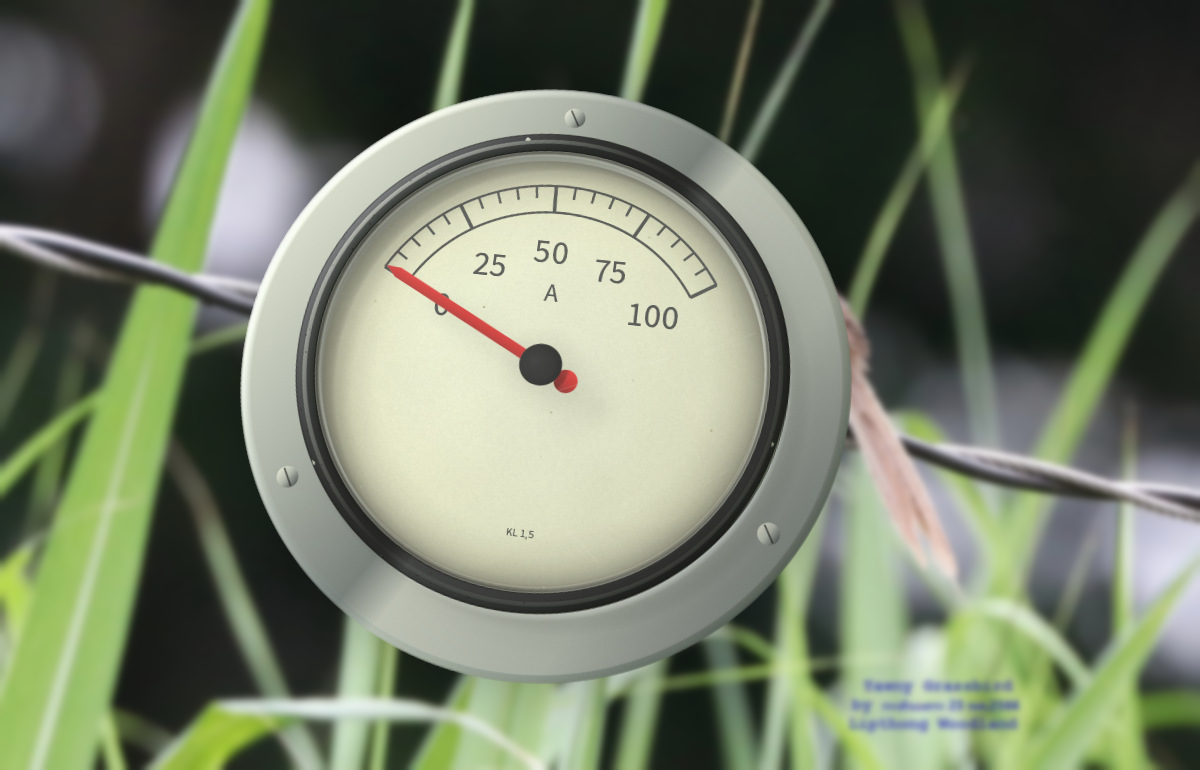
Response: 0 A
